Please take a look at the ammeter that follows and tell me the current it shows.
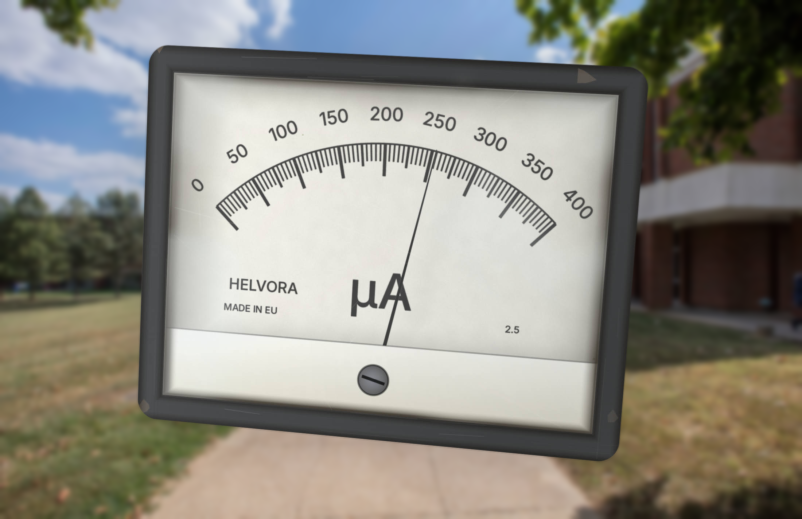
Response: 255 µA
